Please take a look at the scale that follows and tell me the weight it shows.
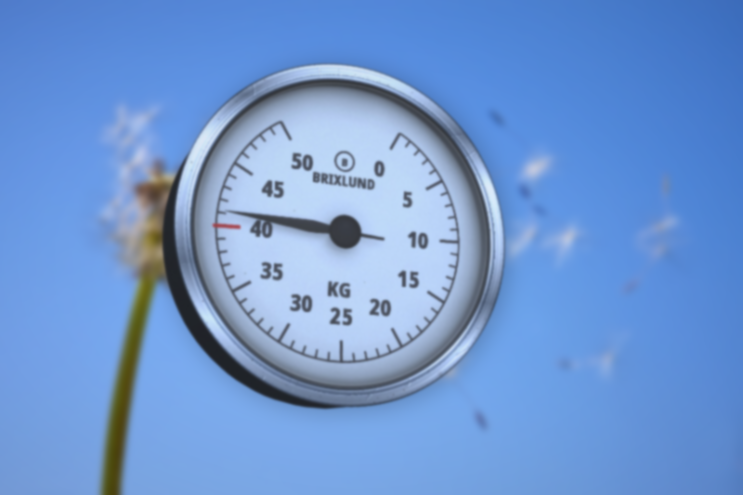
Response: 41 kg
